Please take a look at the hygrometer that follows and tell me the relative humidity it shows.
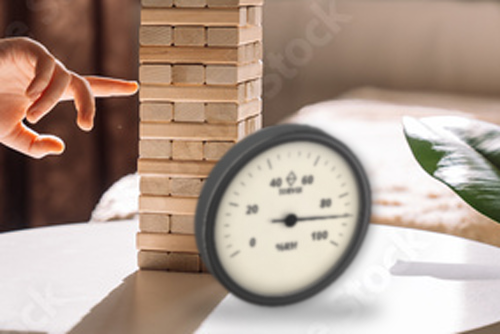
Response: 88 %
